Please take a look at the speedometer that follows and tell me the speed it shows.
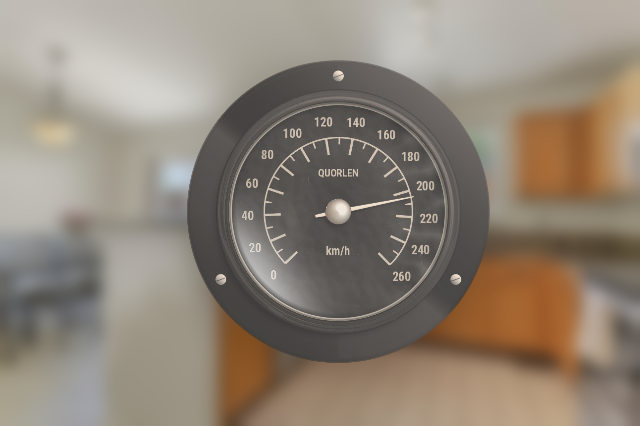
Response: 205 km/h
